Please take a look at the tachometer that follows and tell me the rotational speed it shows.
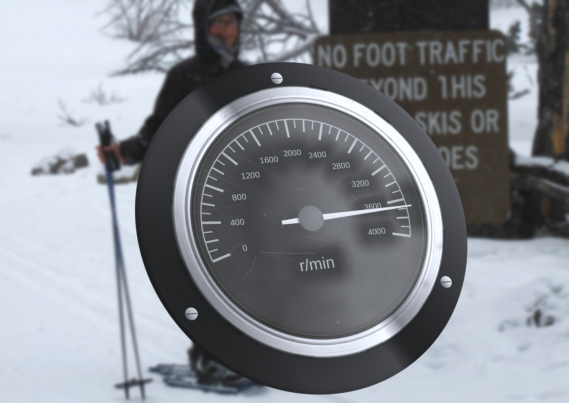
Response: 3700 rpm
